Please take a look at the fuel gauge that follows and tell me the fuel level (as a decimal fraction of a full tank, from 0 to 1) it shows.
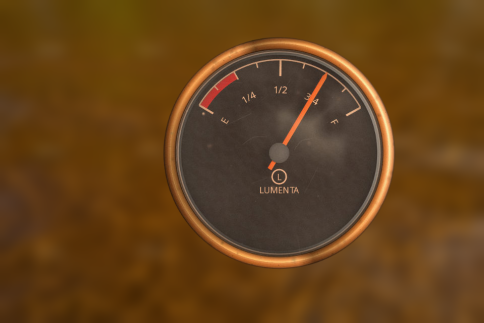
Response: 0.75
